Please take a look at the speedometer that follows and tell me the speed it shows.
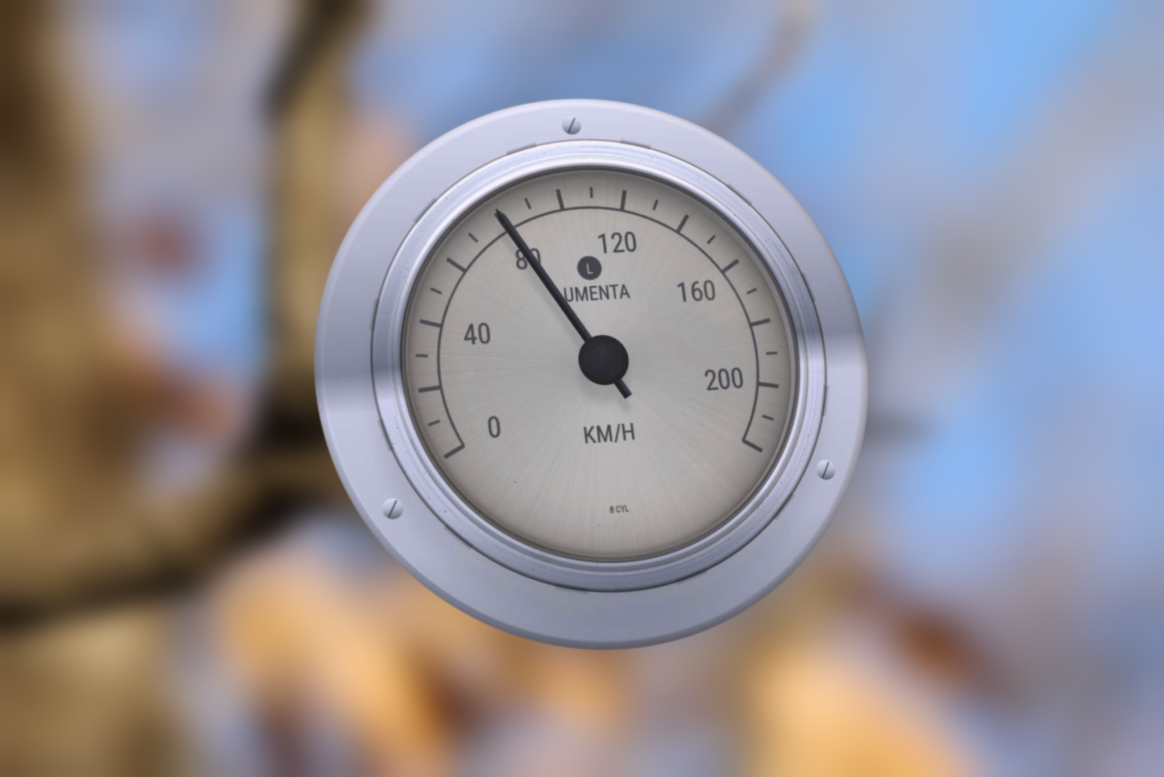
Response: 80 km/h
